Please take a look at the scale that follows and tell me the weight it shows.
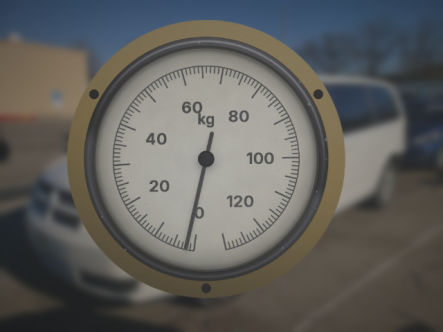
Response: 2 kg
